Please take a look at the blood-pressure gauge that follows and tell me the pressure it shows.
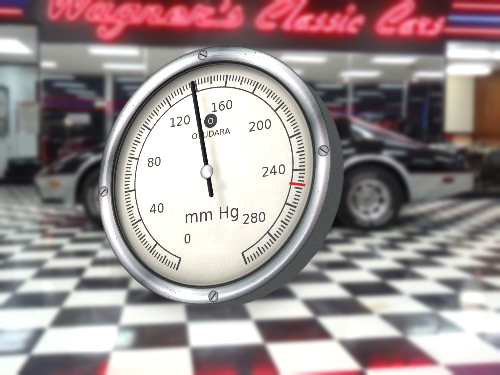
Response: 140 mmHg
